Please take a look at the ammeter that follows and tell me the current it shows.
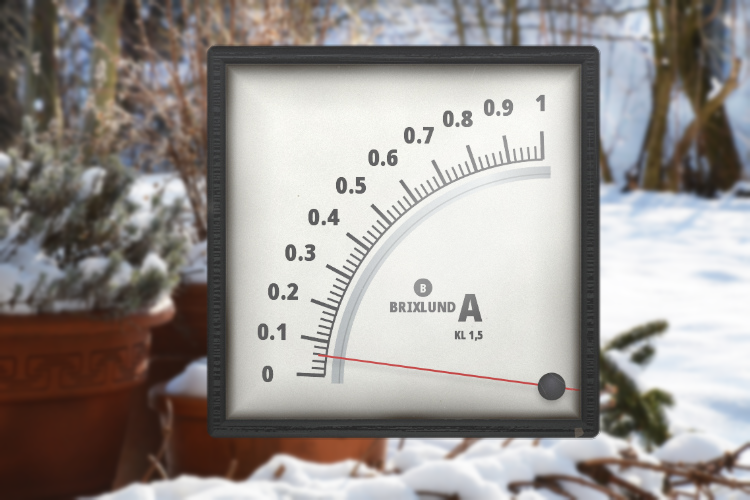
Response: 0.06 A
